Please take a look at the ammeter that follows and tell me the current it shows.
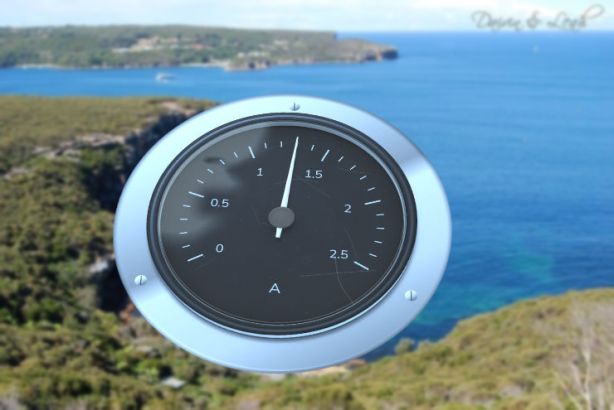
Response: 1.3 A
